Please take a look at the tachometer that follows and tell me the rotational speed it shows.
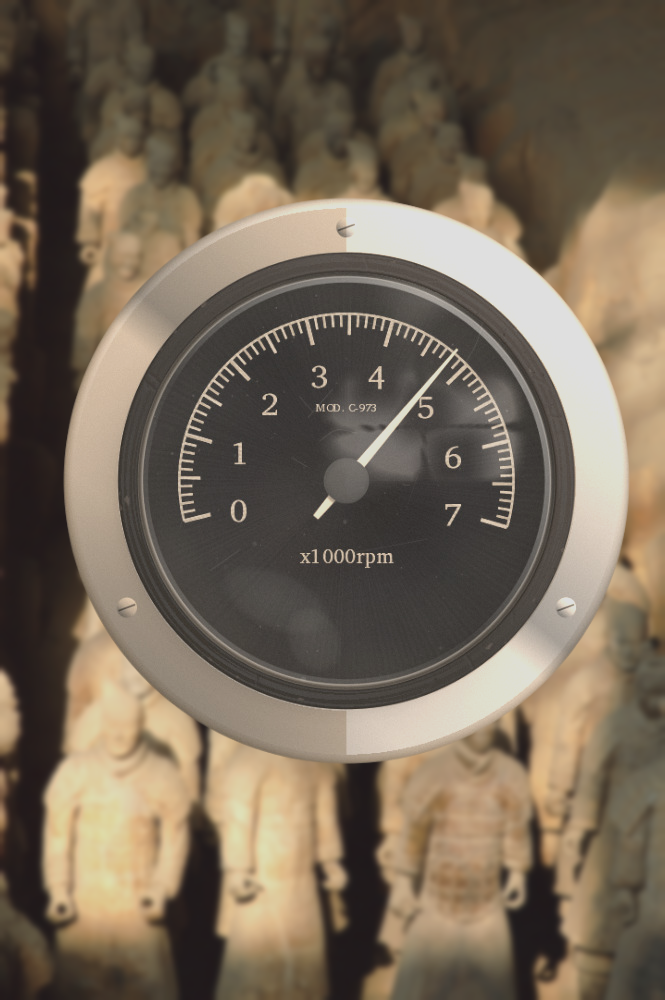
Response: 4800 rpm
